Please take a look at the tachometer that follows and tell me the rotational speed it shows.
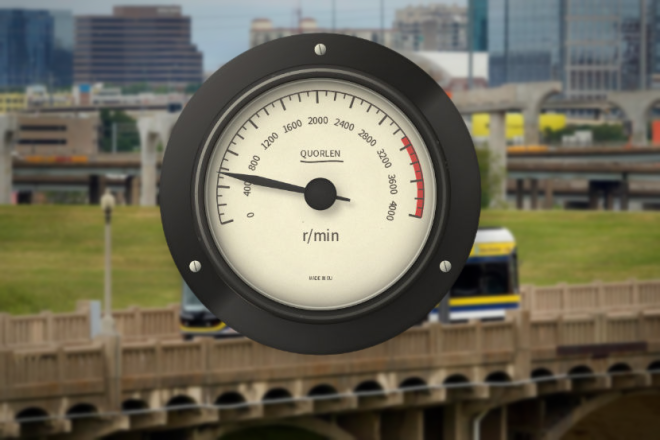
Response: 550 rpm
